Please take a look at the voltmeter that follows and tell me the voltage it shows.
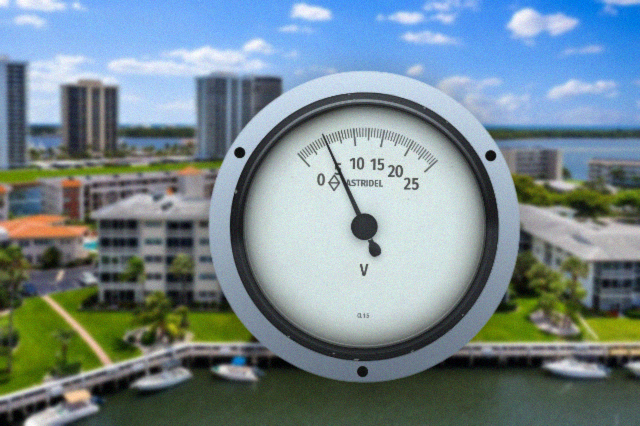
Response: 5 V
